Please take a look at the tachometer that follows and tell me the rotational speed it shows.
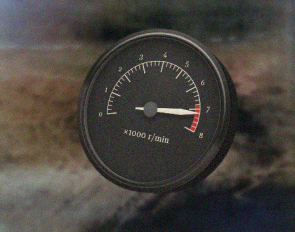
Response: 7200 rpm
